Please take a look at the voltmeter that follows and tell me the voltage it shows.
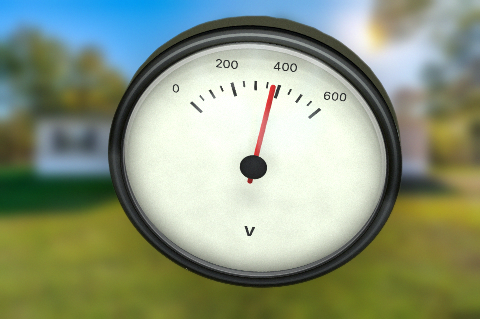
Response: 375 V
